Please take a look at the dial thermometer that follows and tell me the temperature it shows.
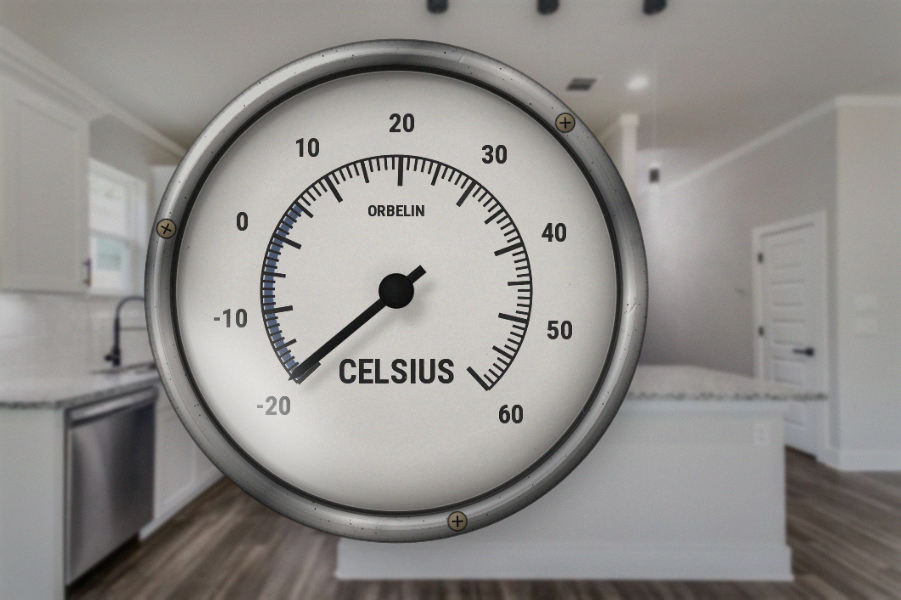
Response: -19 °C
